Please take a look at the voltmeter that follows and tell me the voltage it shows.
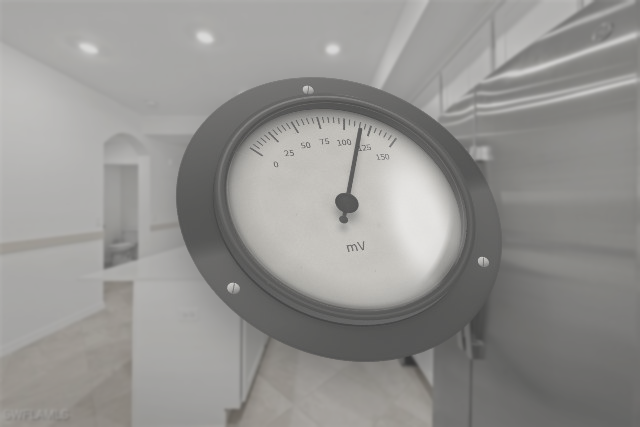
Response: 115 mV
